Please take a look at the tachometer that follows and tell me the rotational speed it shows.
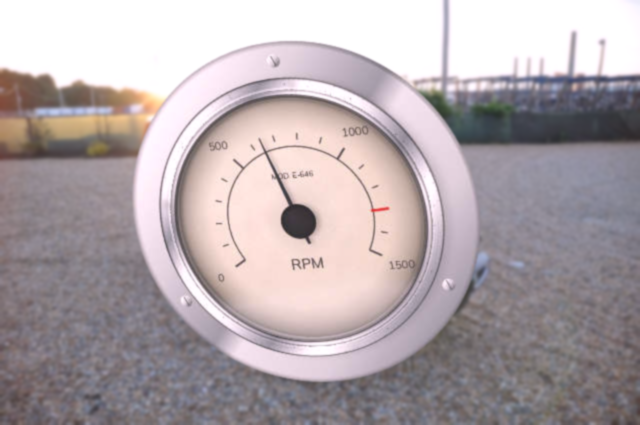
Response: 650 rpm
